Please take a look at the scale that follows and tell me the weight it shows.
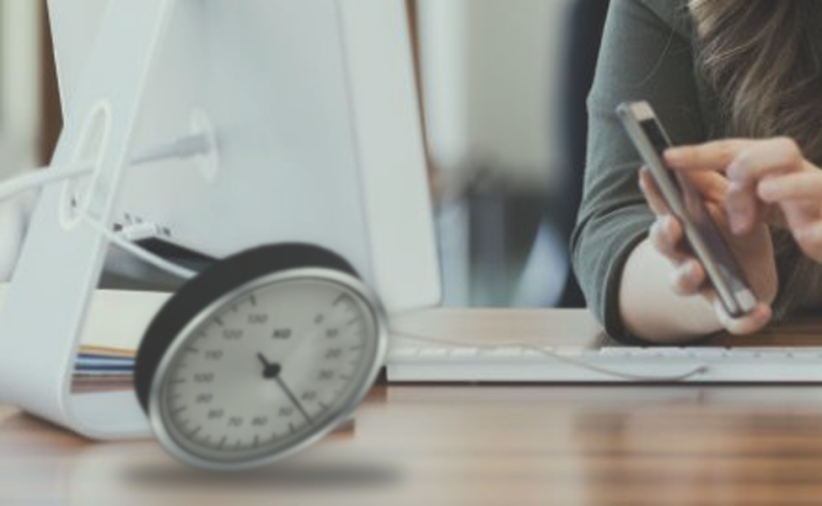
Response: 45 kg
